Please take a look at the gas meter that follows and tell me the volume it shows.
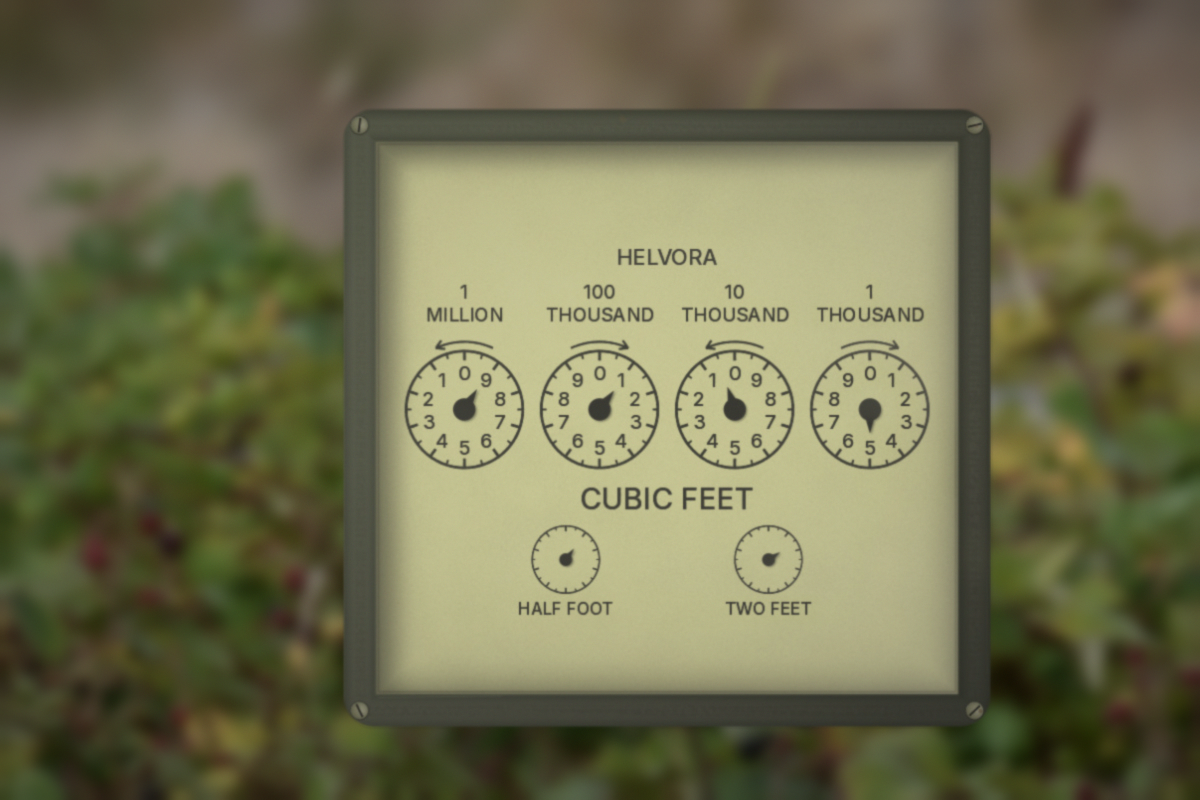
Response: 910500 ft³
